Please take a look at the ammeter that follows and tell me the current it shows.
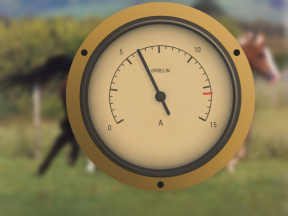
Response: 6 A
